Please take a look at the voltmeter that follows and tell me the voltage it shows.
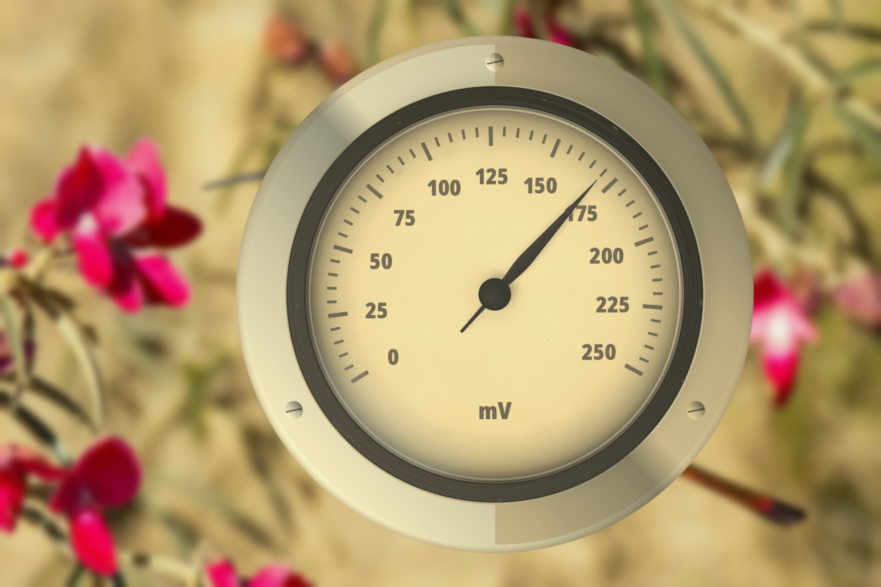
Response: 170 mV
